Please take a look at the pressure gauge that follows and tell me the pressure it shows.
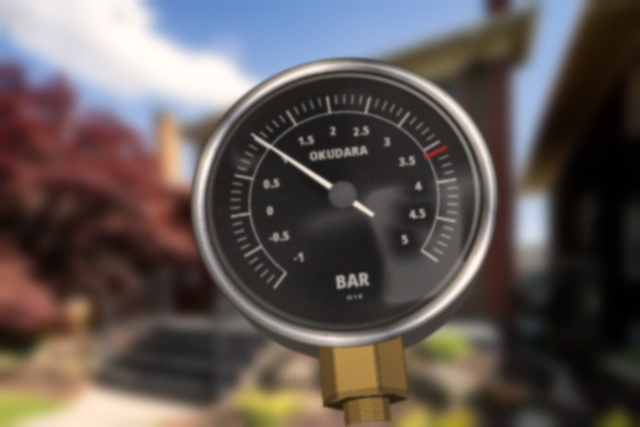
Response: 1 bar
